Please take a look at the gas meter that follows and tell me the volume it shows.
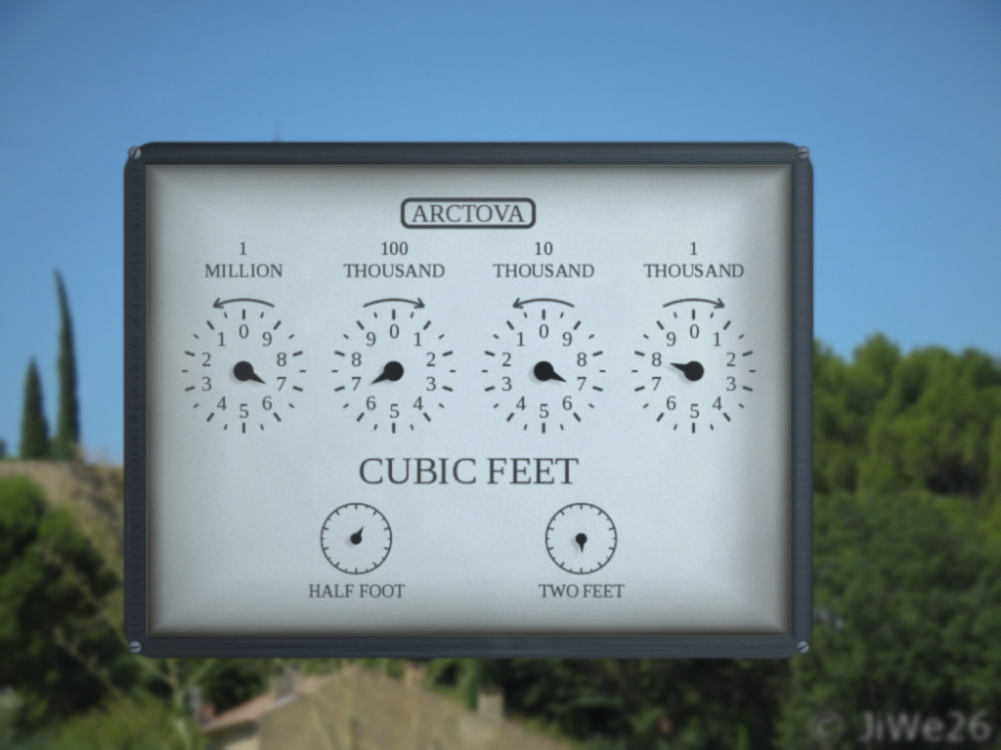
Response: 666800 ft³
